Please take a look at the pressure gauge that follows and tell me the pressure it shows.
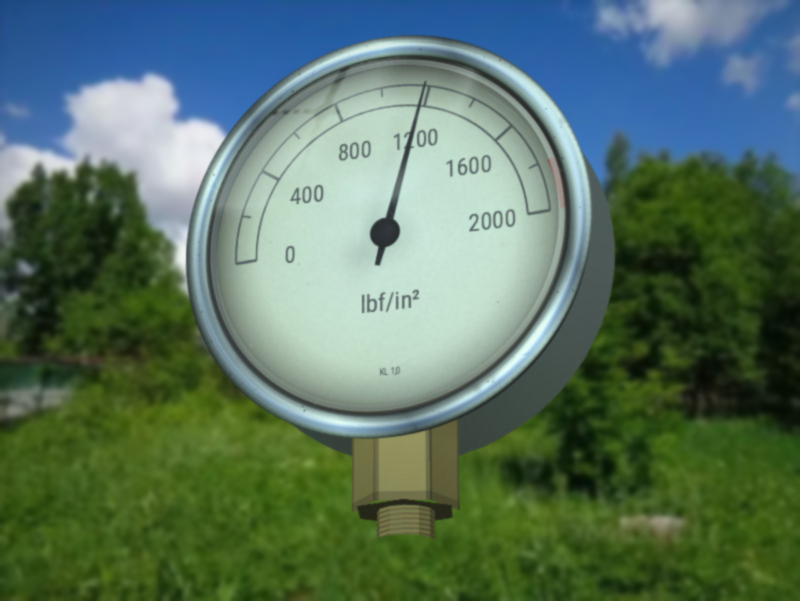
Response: 1200 psi
